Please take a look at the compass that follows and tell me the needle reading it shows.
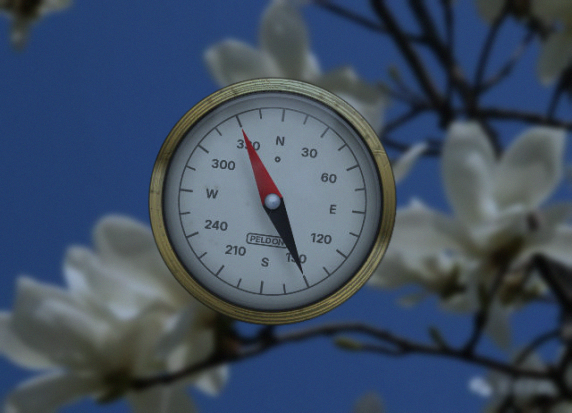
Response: 330 °
